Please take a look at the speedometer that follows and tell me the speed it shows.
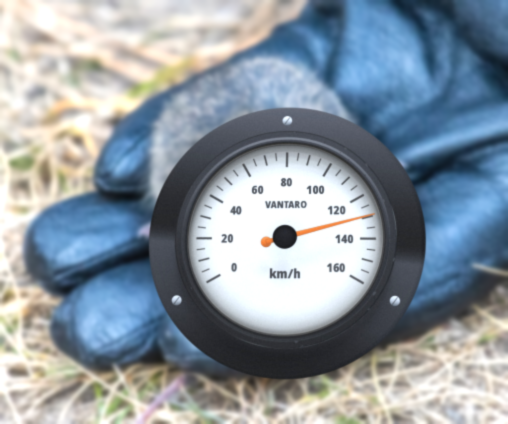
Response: 130 km/h
